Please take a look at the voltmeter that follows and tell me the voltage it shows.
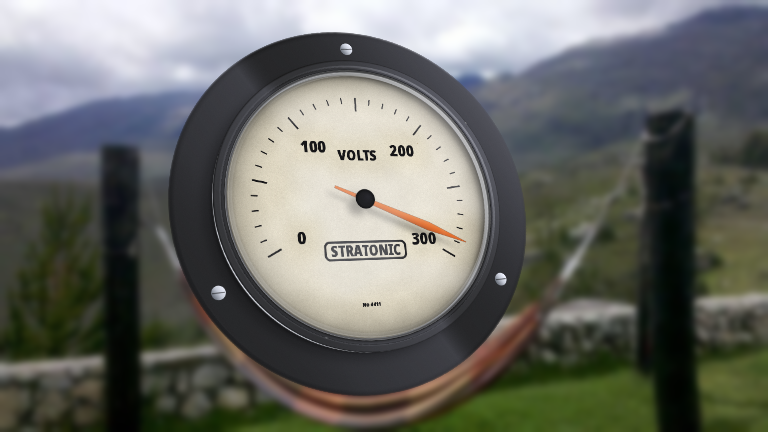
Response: 290 V
